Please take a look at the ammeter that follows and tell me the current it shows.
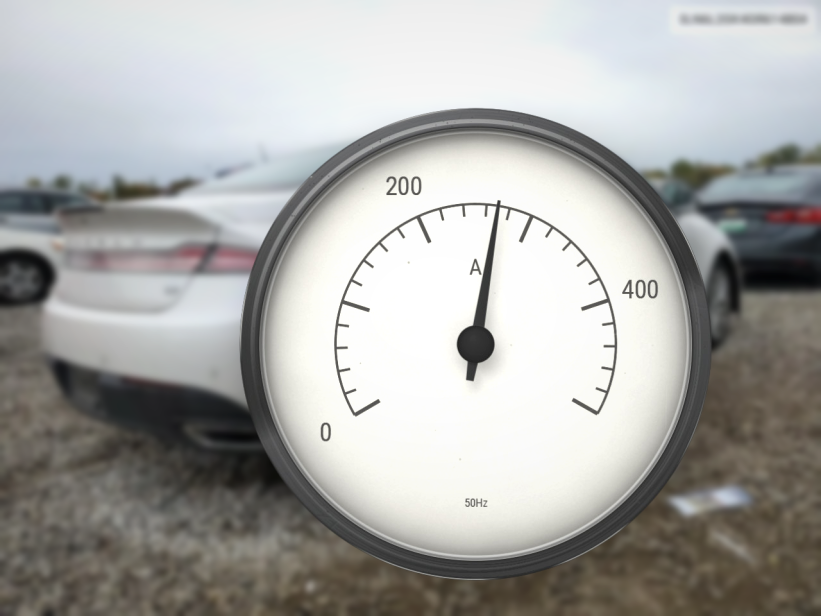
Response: 270 A
